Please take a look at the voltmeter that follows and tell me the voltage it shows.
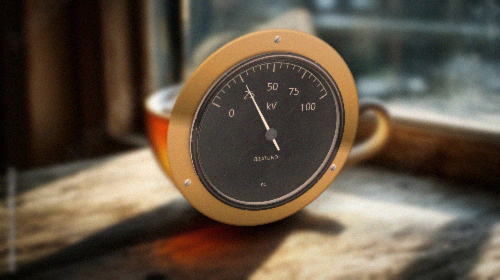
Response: 25 kV
